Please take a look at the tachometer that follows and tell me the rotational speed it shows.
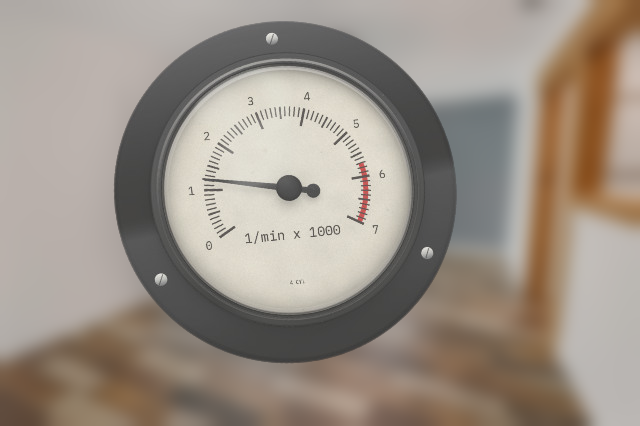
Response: 1200 rpm
